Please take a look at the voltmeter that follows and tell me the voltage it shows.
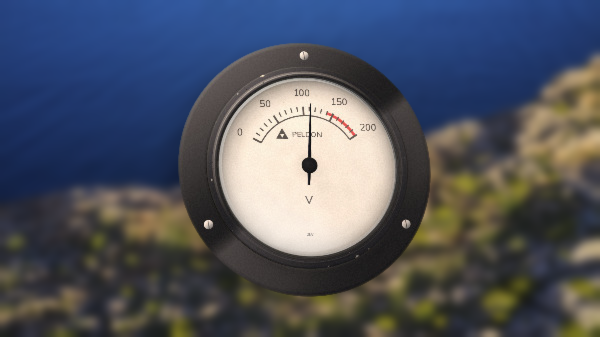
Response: 110 V
